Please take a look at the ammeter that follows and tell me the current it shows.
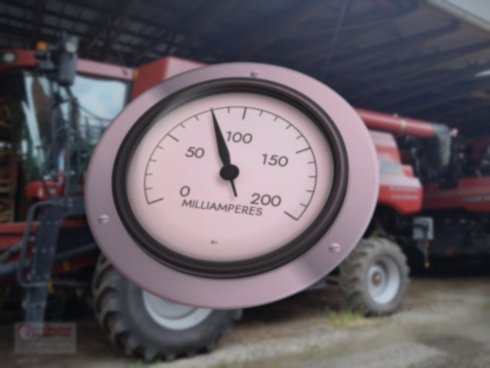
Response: 80 mA
